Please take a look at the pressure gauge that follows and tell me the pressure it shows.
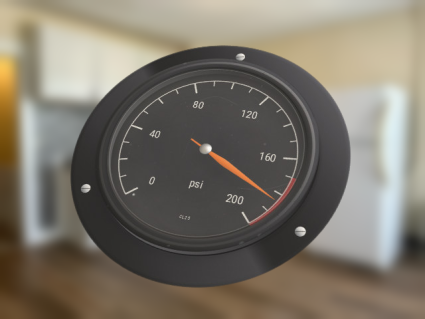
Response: 185 psi
